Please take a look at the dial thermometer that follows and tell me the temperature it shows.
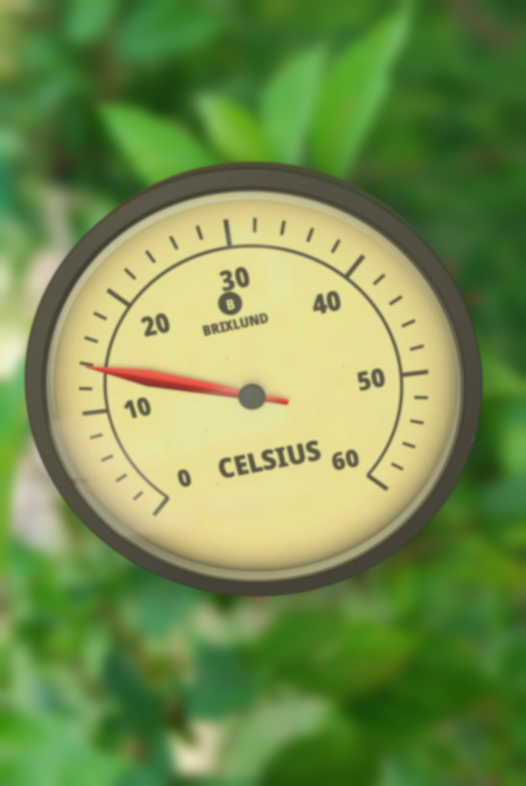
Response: 14 °C
